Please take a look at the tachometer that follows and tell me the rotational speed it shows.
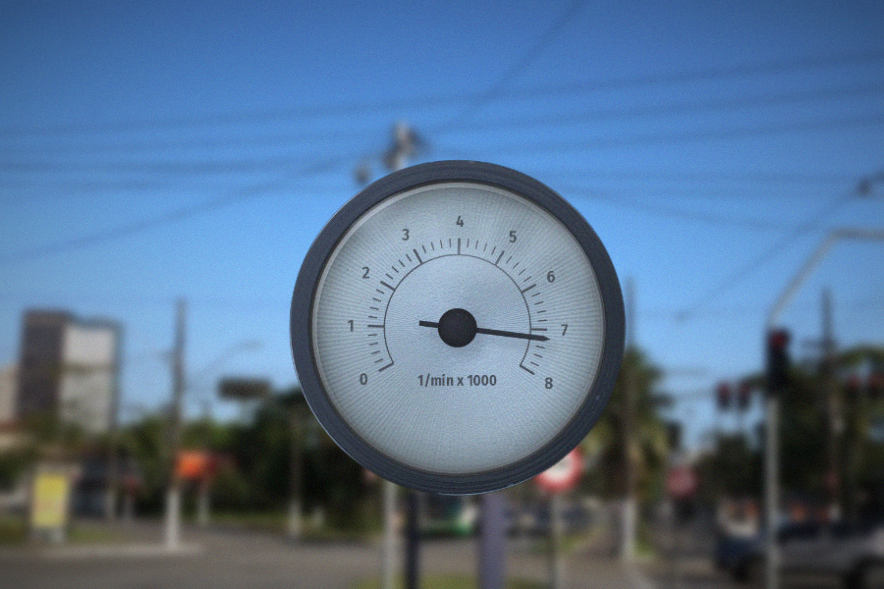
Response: 7200 rpm
